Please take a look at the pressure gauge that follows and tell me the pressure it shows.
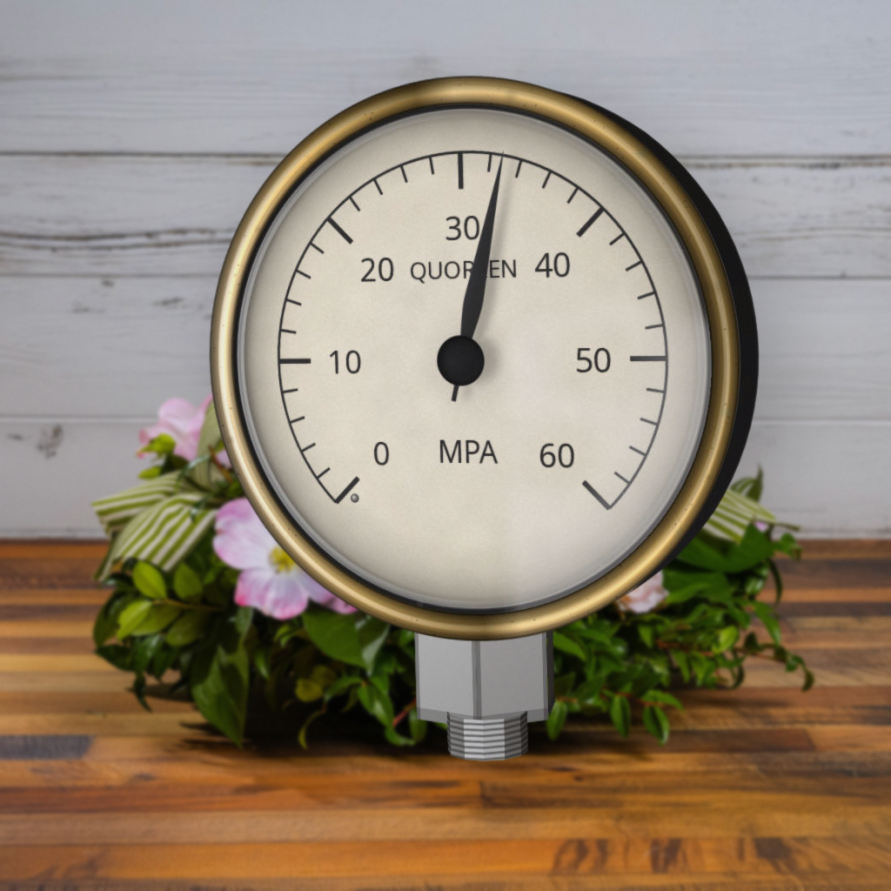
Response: 33 MPa
